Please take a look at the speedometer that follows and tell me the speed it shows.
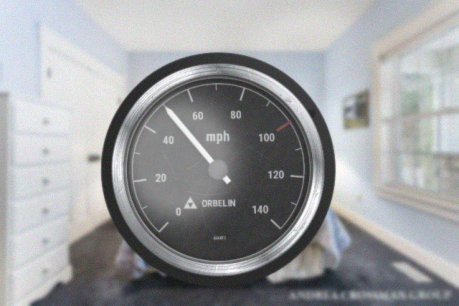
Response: 50 mph
